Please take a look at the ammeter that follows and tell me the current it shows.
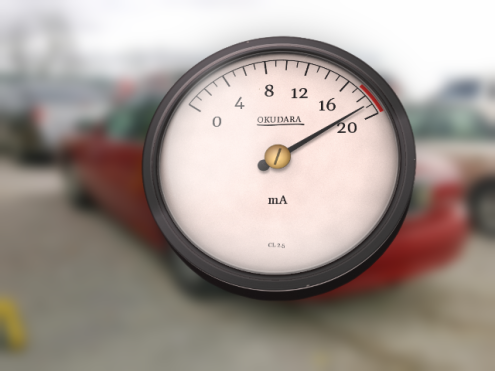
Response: 19 mA
